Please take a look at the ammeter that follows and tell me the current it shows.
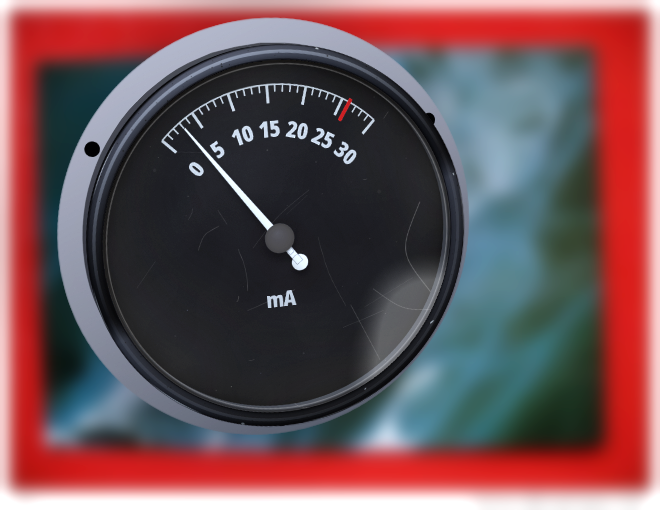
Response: 3 mA
